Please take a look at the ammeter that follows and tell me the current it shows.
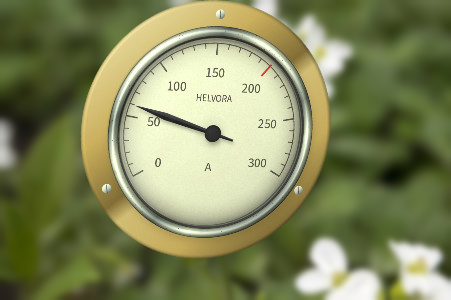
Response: 60 A
